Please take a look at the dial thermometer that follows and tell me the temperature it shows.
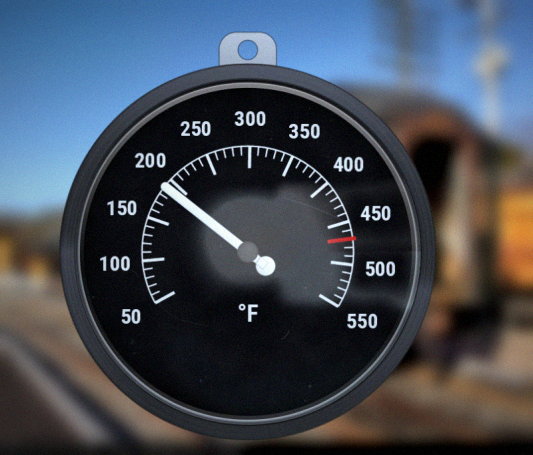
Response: 190 °F
